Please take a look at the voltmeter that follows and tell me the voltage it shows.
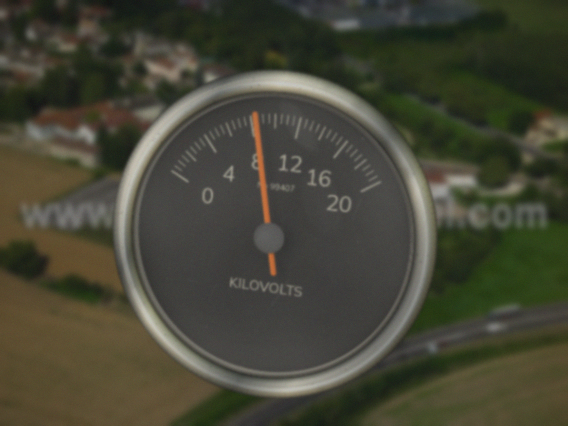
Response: 8.5 kV
